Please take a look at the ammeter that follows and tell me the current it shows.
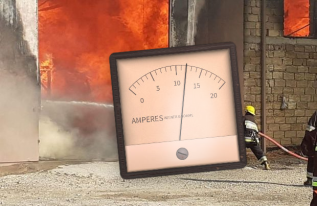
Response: 12 A
